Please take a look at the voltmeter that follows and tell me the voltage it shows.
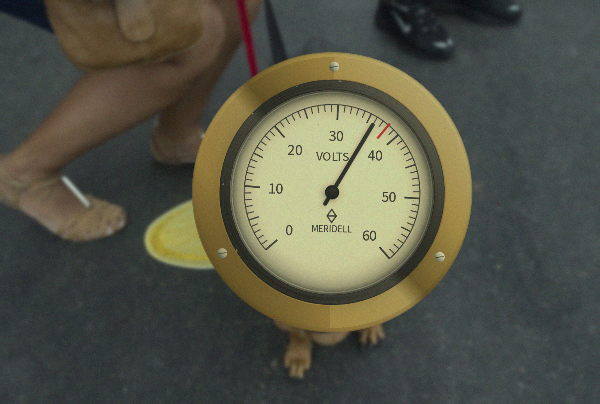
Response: 36 V
